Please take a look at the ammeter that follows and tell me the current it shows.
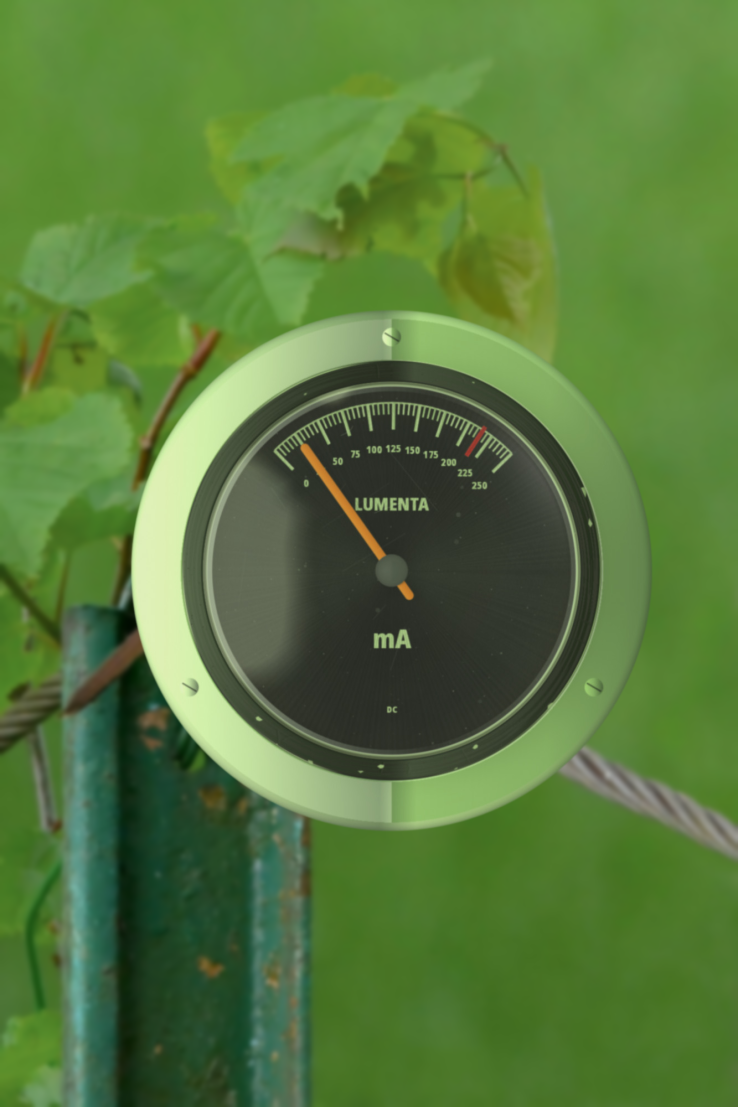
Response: 25 mA
